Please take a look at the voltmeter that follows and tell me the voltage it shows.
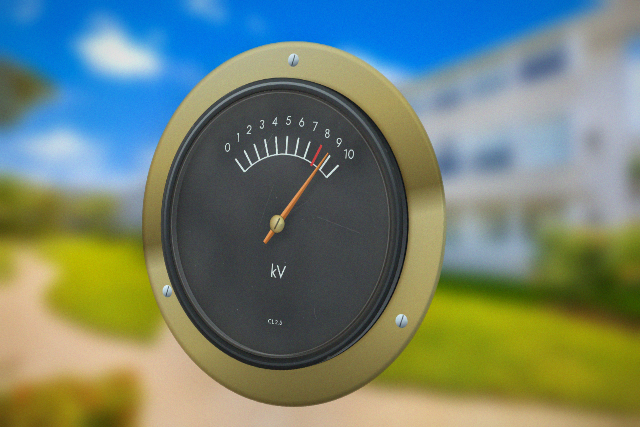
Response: 9 kV
